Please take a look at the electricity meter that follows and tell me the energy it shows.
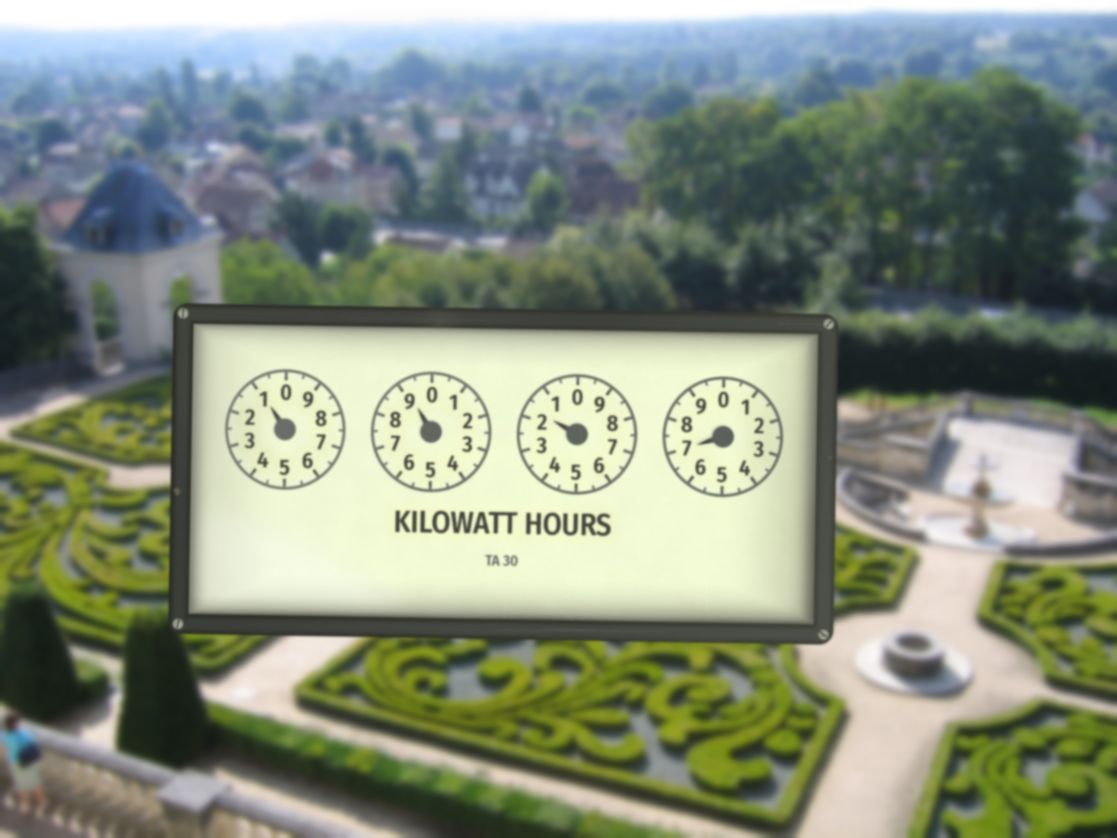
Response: 917 kWh
